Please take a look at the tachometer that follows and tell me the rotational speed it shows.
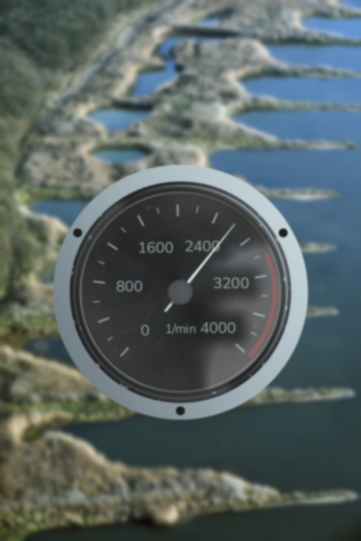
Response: 2600 rpm
